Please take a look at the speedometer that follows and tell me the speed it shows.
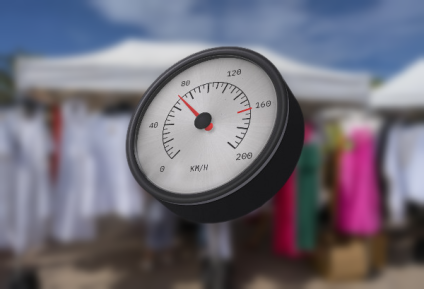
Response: 70 km/h
